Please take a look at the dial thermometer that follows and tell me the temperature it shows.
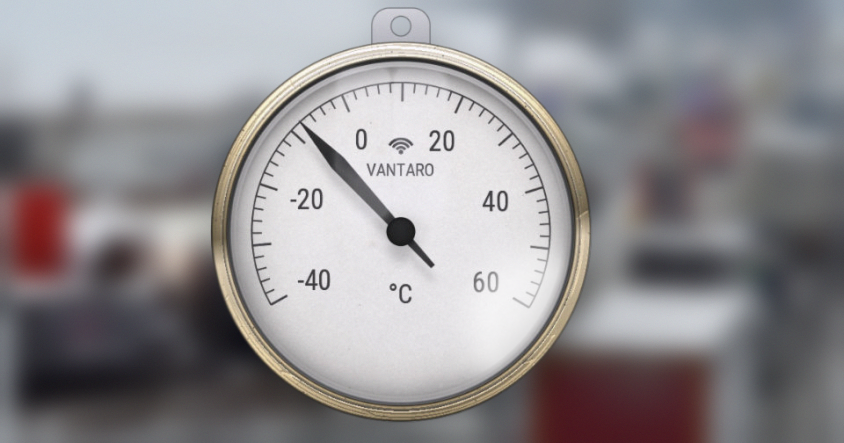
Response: -8 °C
